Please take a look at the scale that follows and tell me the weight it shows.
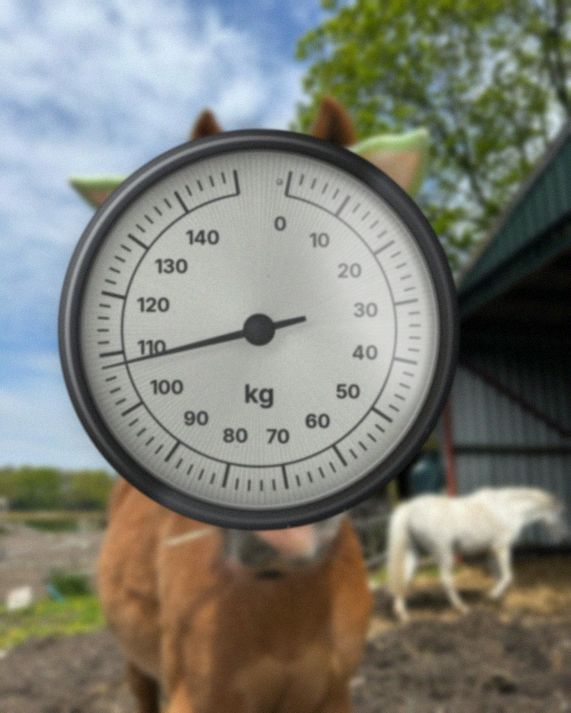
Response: 108 kg
